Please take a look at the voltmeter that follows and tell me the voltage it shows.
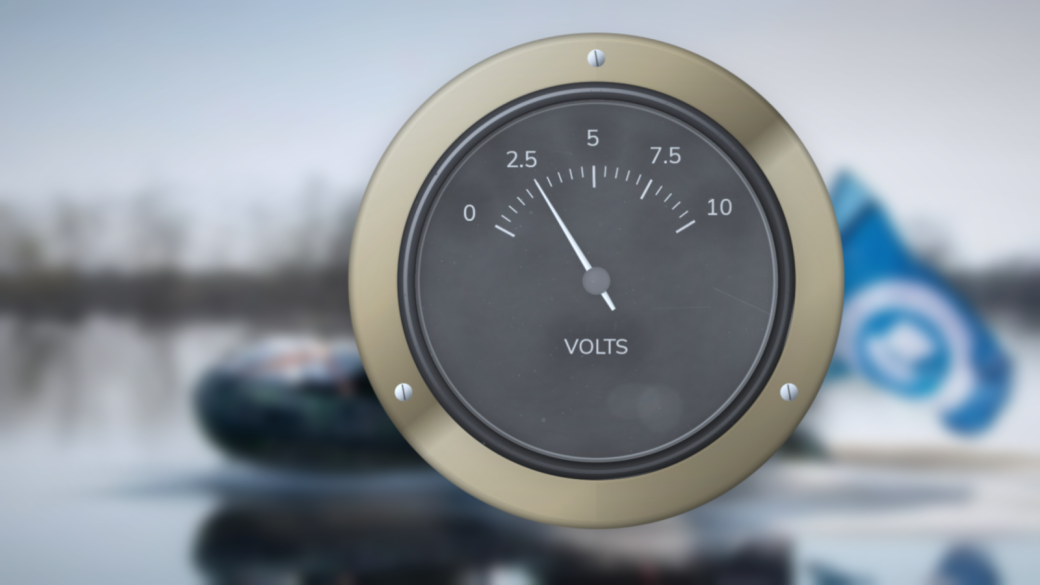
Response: 2.5 V
